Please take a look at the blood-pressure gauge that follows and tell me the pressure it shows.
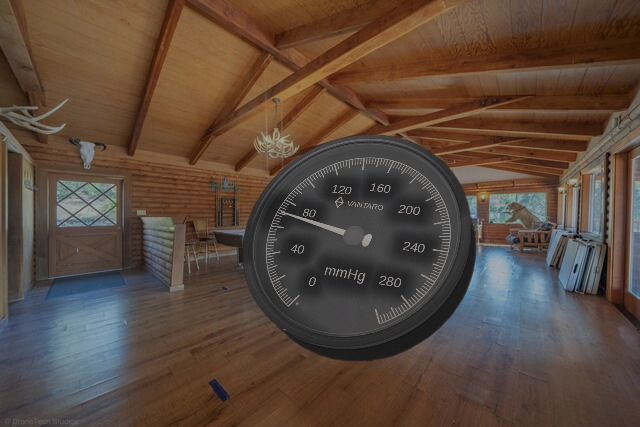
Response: 70 mmHg
